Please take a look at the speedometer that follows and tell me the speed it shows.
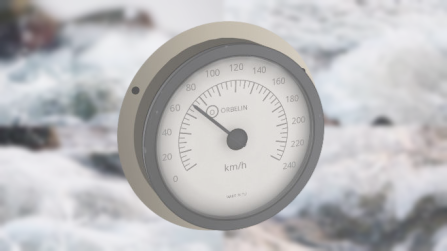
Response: 70 km/h
